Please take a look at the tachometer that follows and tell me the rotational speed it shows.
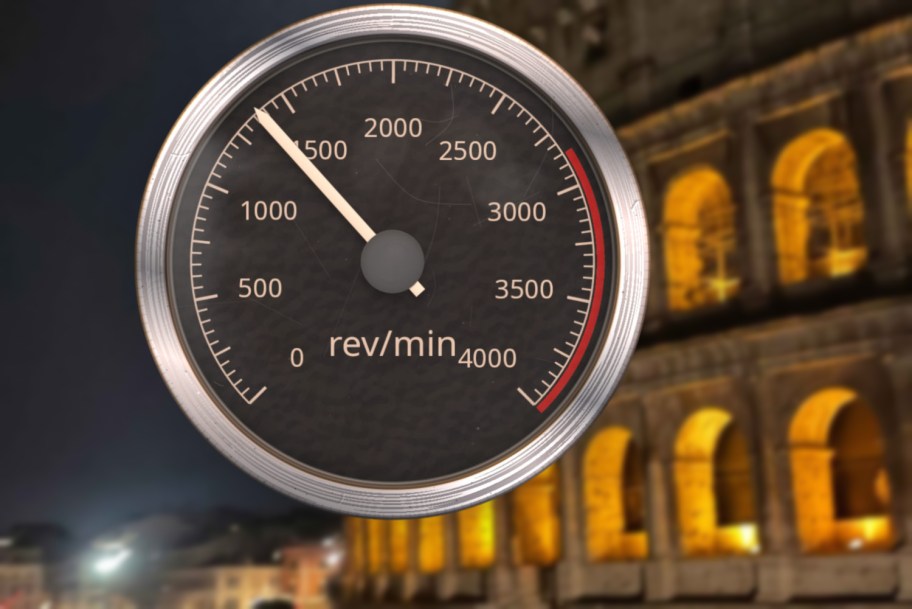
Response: 1375 rpm
